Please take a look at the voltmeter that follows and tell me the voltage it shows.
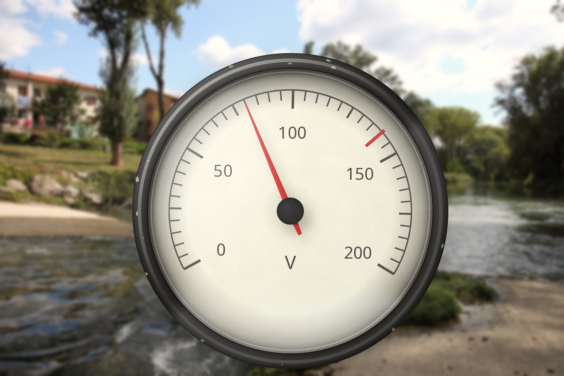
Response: 80 V
